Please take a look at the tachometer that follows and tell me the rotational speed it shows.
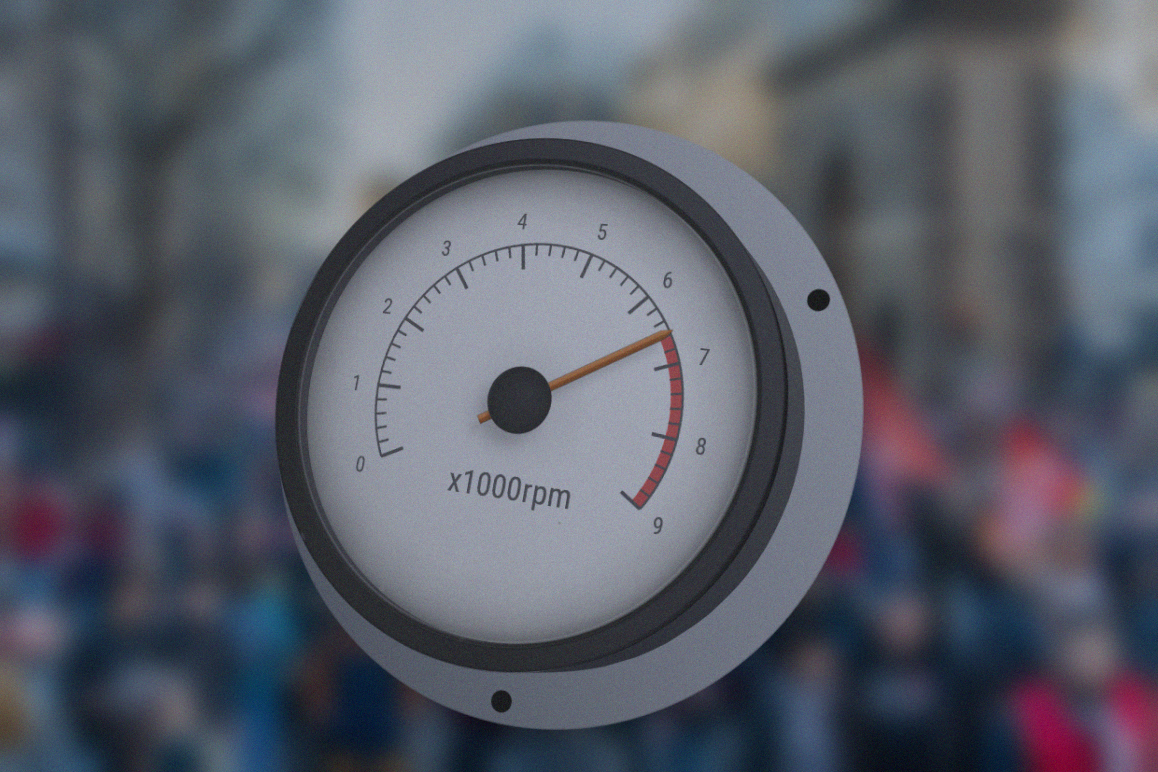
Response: 6600 rpm
